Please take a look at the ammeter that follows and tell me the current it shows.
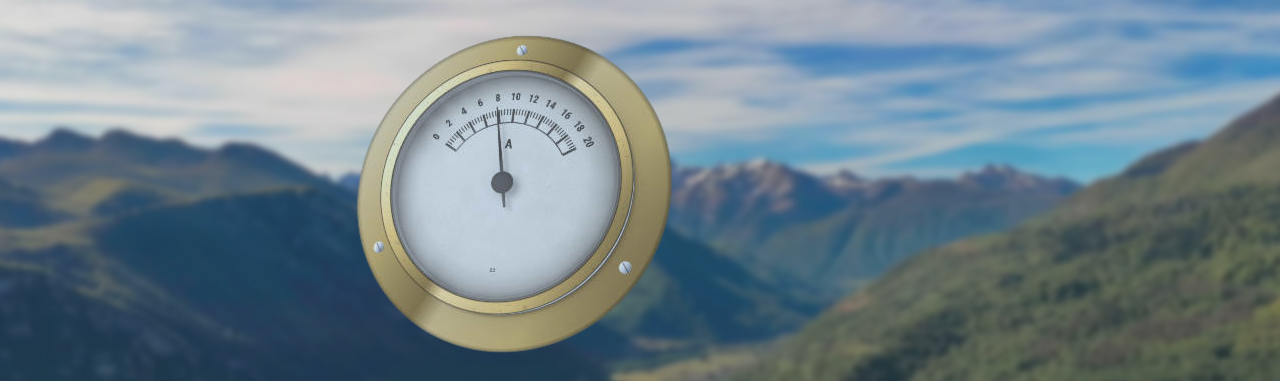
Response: 8 A
